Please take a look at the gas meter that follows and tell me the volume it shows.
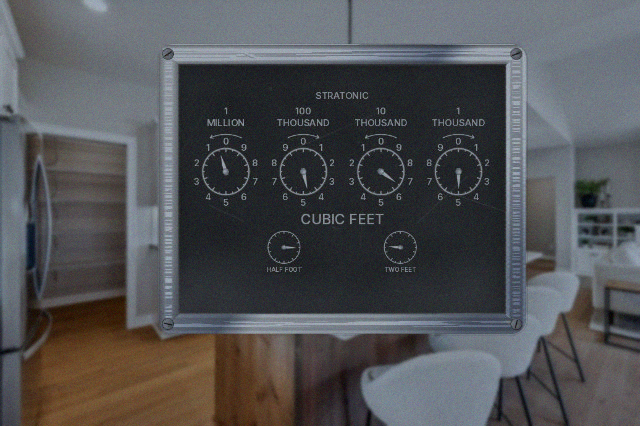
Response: 46500 ft³
